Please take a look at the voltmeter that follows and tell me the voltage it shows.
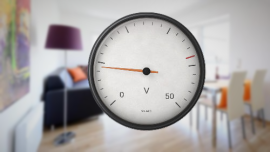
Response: 9 V
